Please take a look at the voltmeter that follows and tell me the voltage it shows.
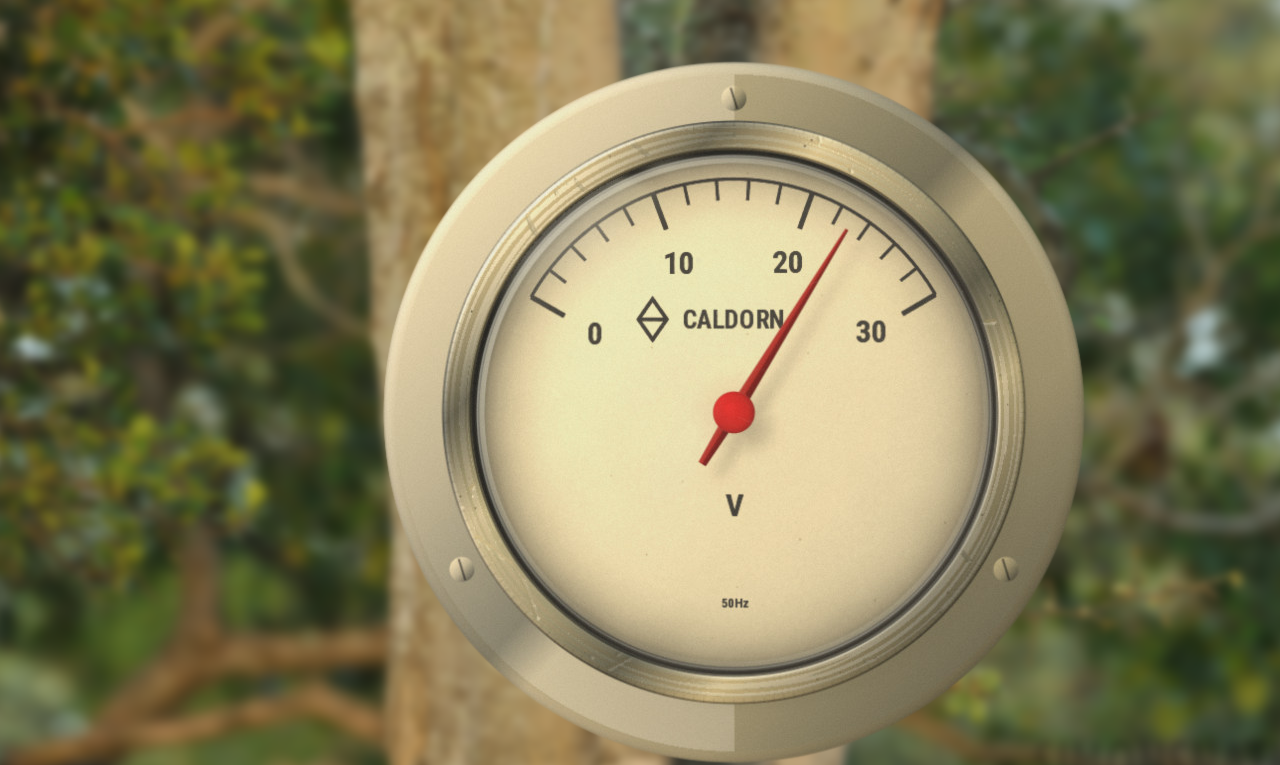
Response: 23 V
